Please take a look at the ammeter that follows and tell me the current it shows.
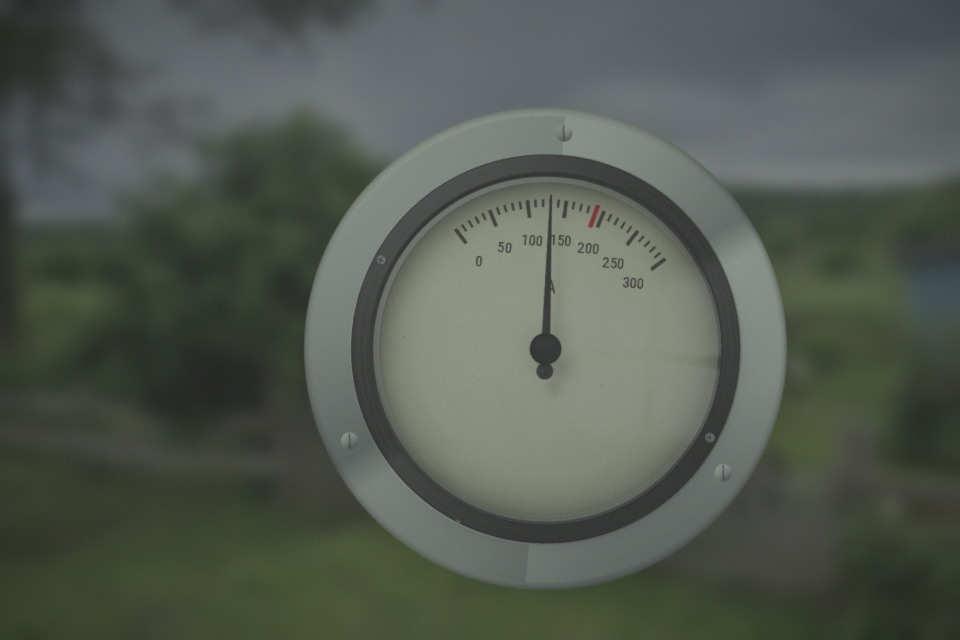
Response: 130 A
